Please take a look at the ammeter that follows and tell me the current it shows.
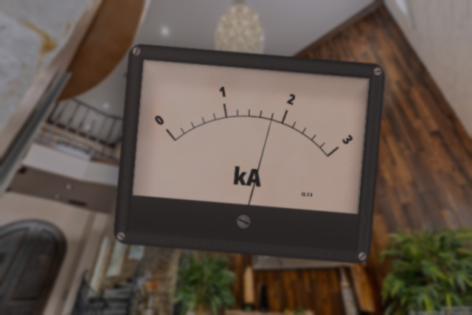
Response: 1.8 kA
